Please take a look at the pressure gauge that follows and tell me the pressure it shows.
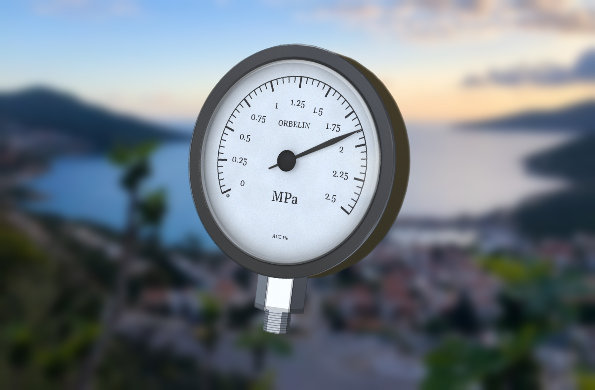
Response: 1.9 MPa
